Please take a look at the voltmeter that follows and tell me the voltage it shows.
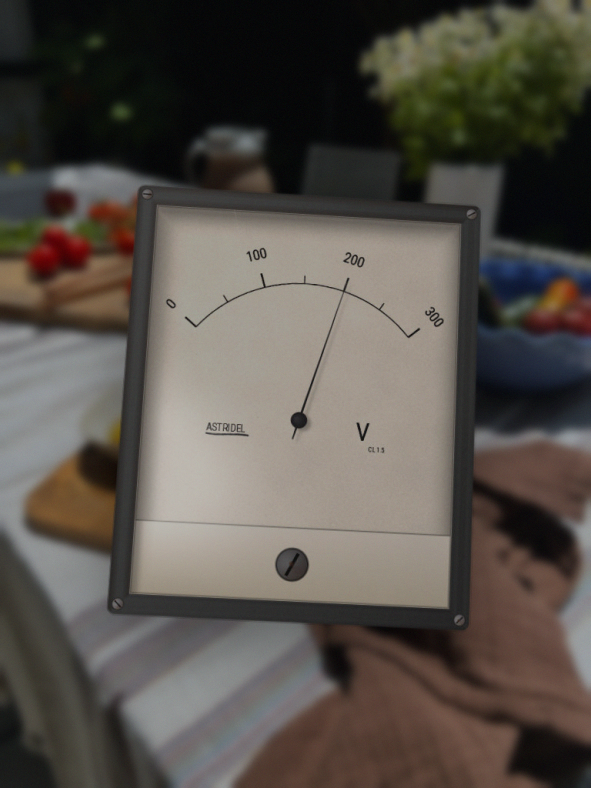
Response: 200 V
